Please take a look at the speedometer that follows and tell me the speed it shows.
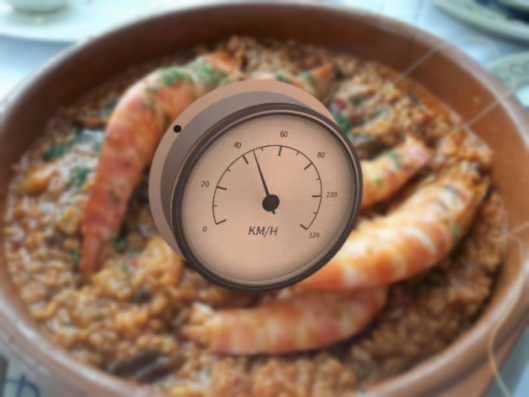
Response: 45 km/h
